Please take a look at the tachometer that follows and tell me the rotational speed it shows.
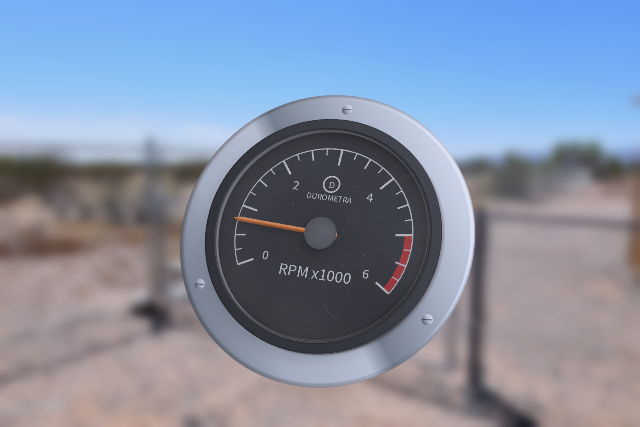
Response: 750 rpm
